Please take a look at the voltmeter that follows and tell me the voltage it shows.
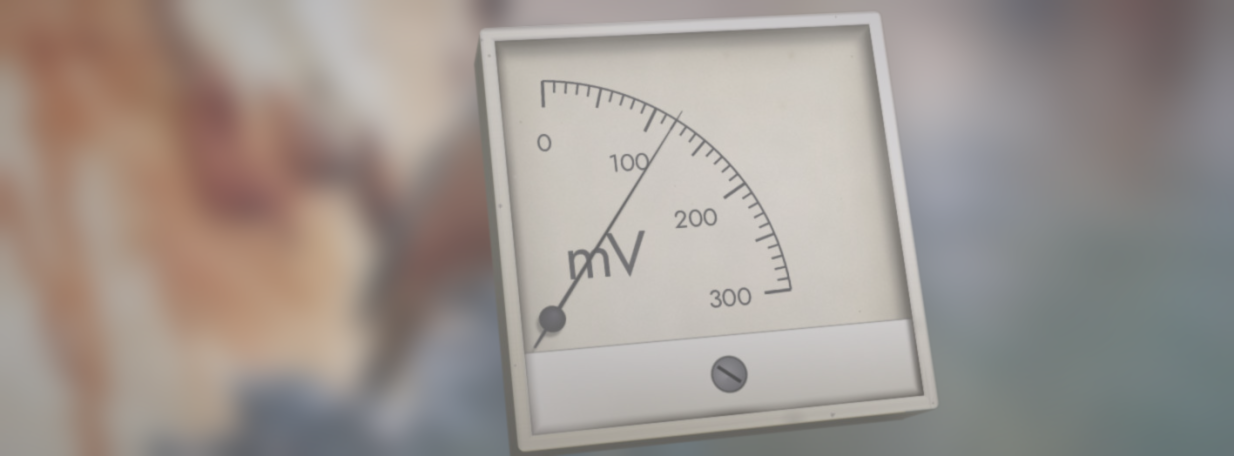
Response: 120 mV
